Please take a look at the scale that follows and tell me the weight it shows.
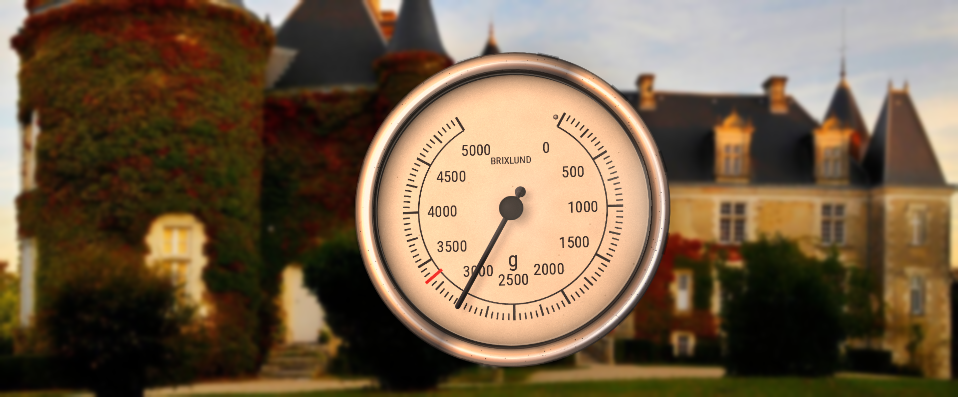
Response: 3000 g
